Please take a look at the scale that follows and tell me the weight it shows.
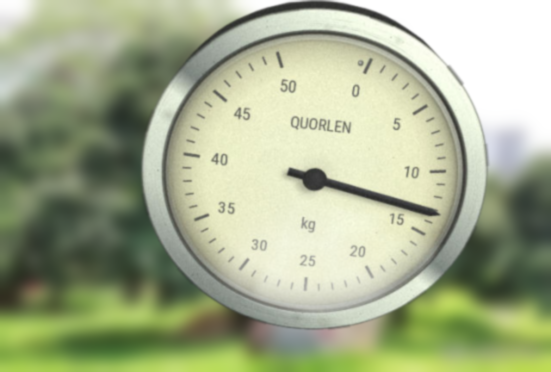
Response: 13 kg
